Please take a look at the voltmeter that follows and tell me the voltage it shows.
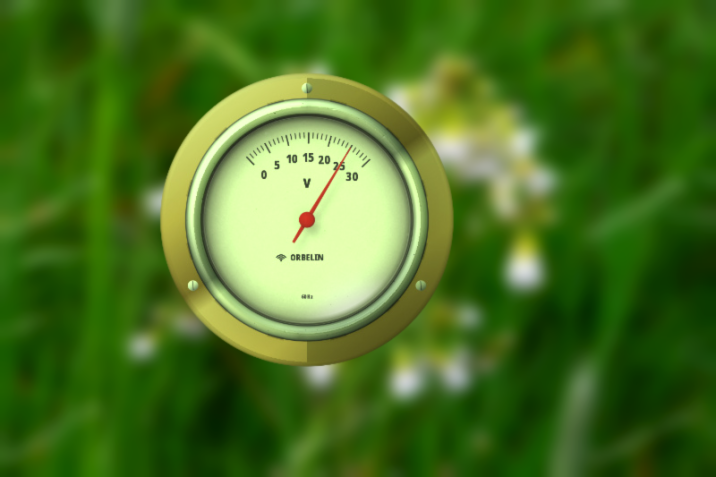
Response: 25 V
